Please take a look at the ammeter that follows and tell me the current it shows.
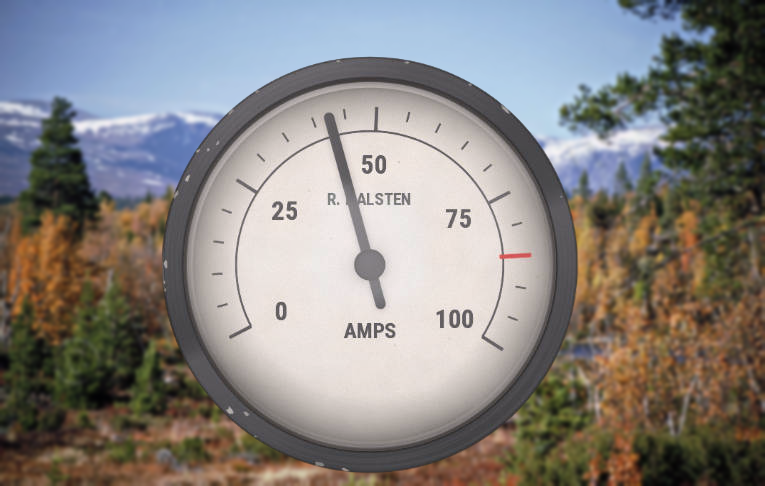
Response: 42.5 A
